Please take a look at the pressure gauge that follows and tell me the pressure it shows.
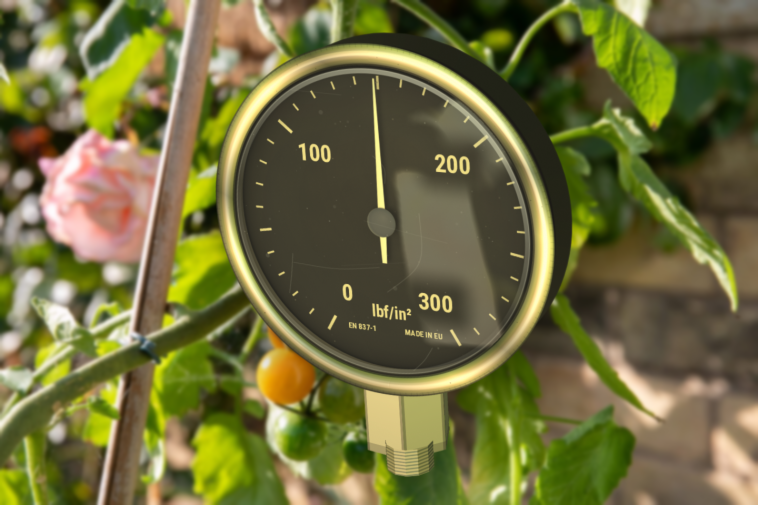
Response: 150 psi
